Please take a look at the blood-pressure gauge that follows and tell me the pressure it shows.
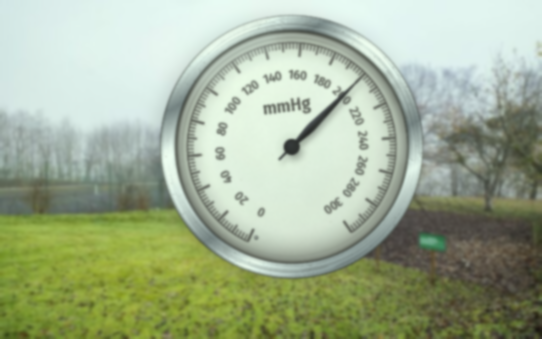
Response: 200 mmHg
